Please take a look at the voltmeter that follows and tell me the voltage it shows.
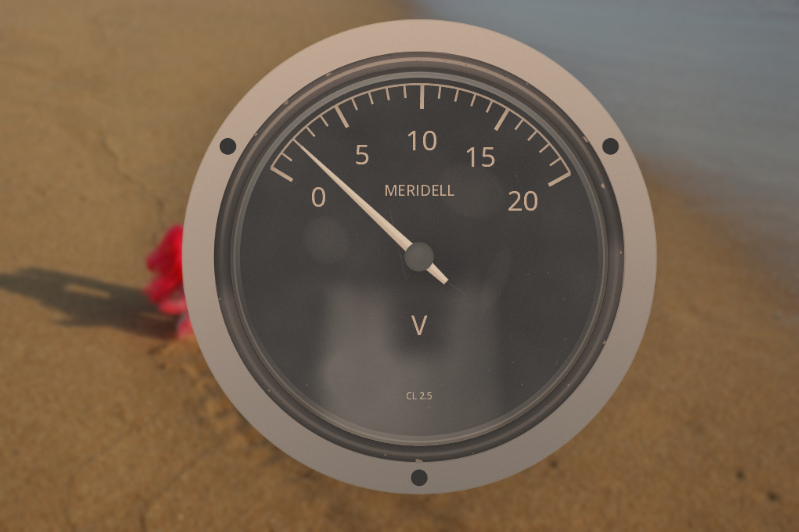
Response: 2 V
